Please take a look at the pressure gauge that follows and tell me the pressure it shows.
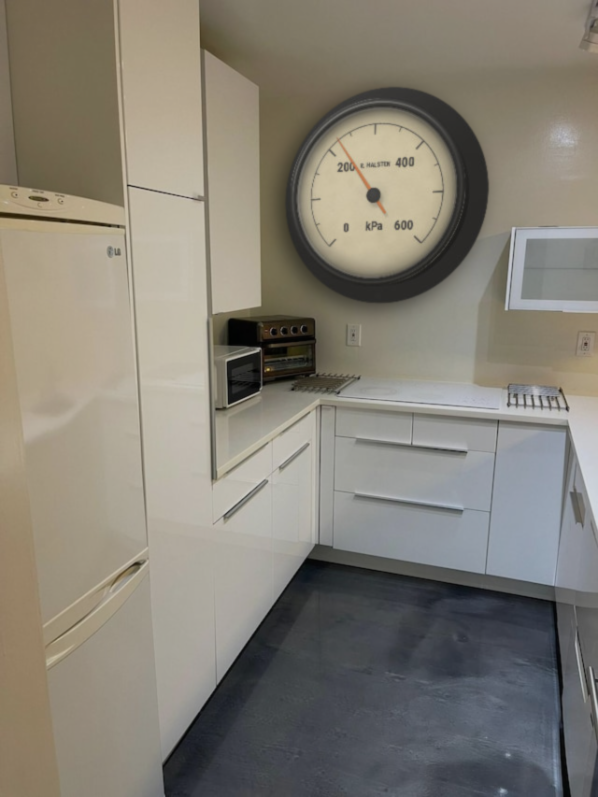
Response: 225 kPa
